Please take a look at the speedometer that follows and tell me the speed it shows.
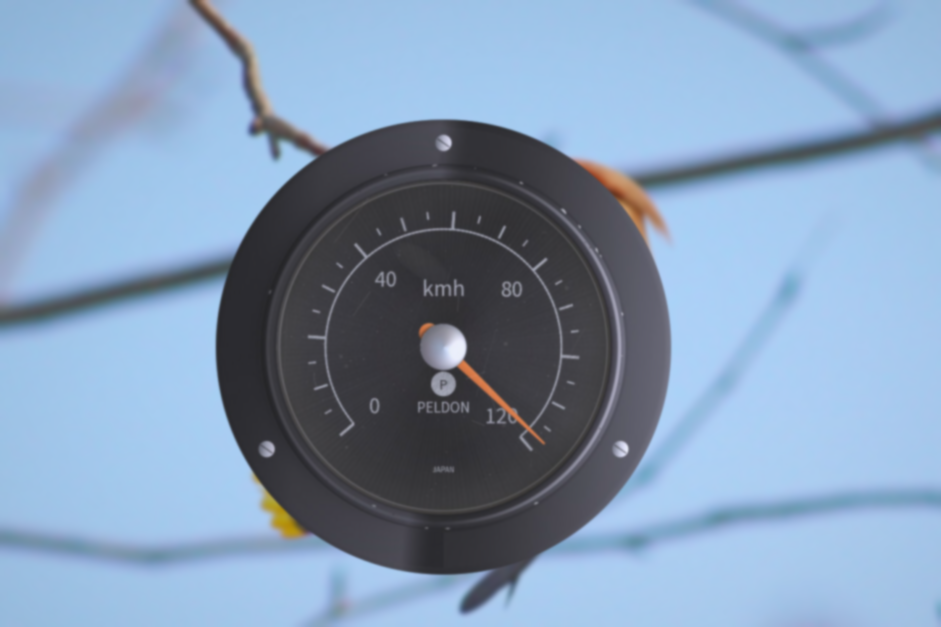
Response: 117.5 km/h
